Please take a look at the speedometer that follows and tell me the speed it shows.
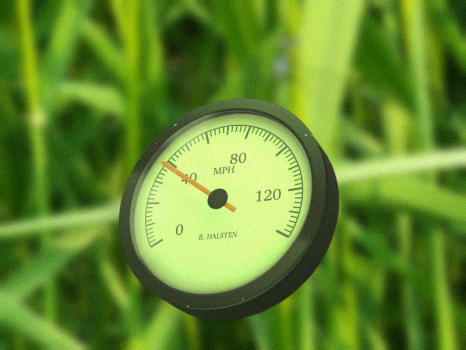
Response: 38 mph
